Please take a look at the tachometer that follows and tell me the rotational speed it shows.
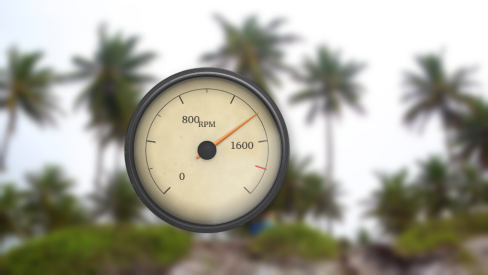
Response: 1400 rpm
